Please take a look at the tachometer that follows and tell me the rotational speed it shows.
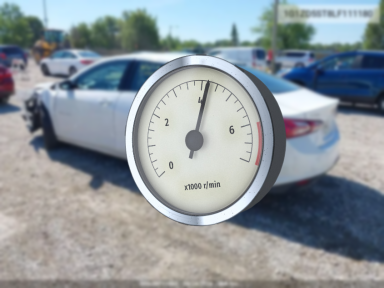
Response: 4250 rpm
